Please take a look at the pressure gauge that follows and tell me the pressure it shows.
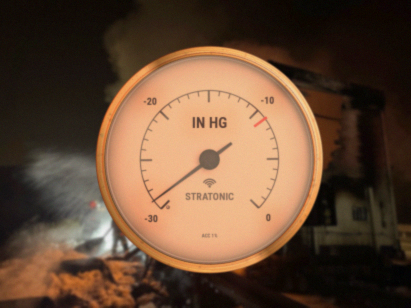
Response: -29 inHg
